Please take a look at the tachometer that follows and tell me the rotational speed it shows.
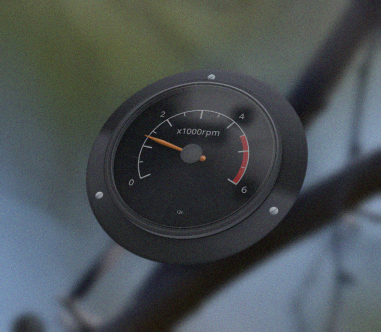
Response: 1250 rpm
